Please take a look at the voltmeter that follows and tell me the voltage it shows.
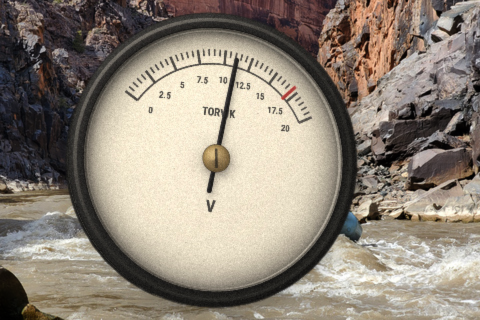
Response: 11 V
